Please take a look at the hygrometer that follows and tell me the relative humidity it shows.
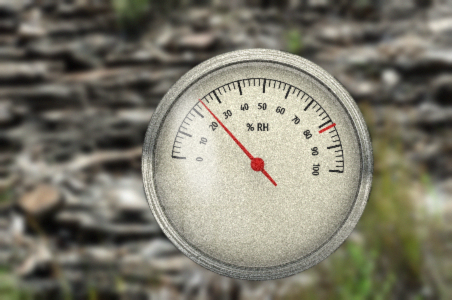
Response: 24 %
